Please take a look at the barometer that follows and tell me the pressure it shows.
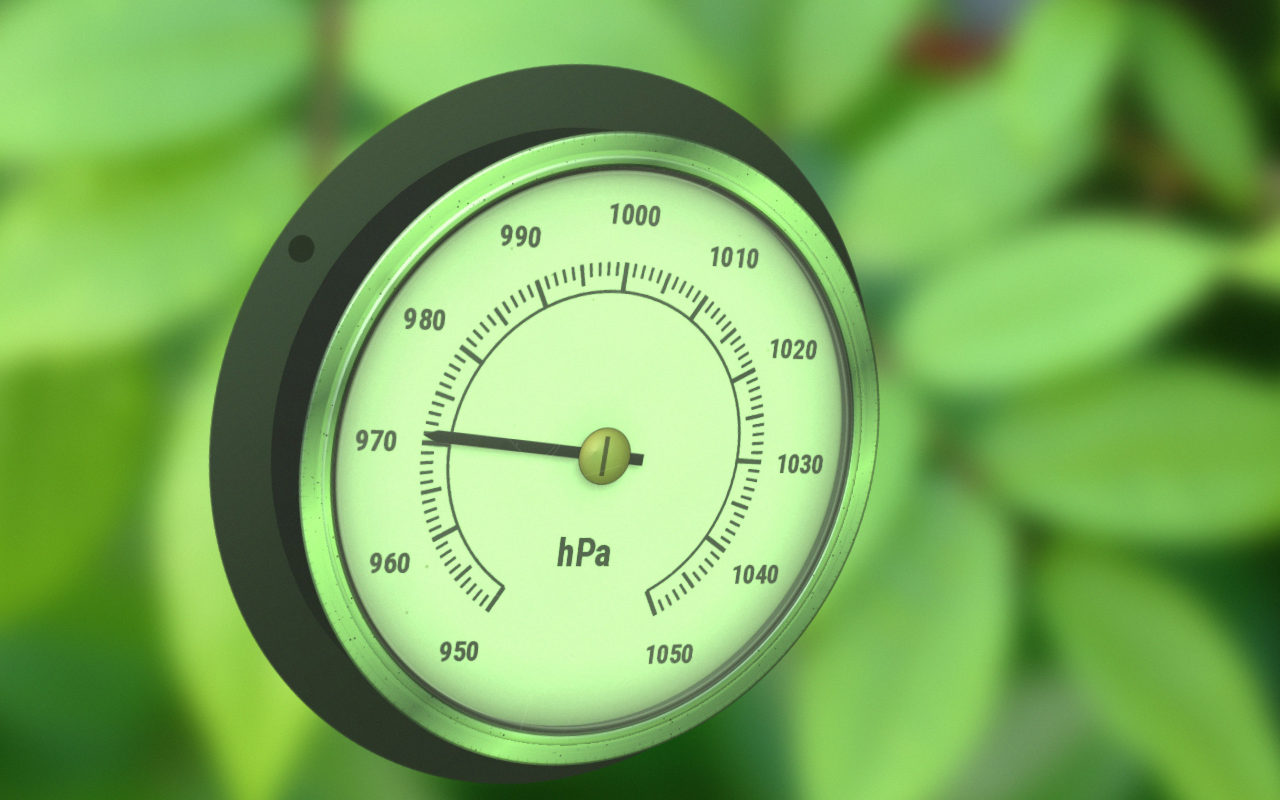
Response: 971 hPa
